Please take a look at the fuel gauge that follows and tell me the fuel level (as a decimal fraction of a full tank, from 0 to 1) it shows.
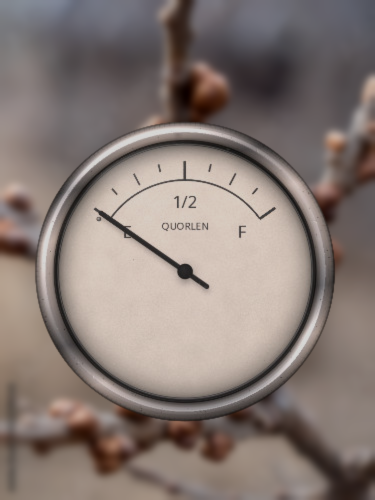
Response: 0
